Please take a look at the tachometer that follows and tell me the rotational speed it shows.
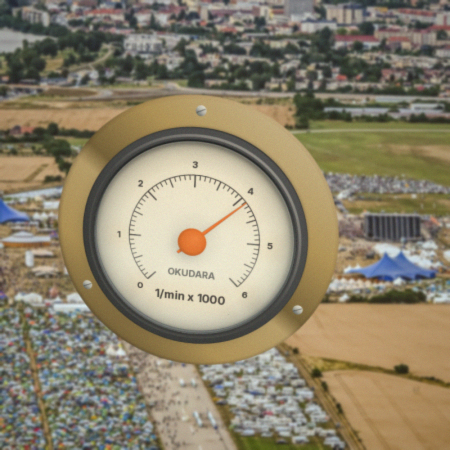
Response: 4100 rpm
